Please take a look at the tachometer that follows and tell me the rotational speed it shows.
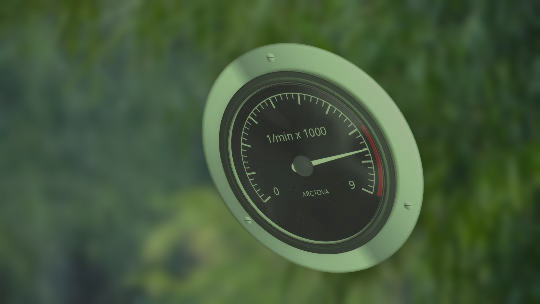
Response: 7600 rpm
